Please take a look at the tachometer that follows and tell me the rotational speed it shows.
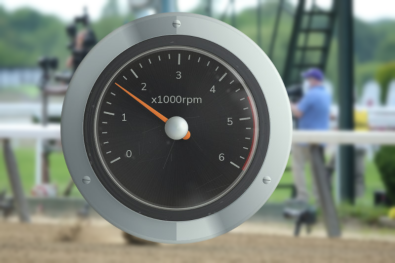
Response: 1600 rpm
